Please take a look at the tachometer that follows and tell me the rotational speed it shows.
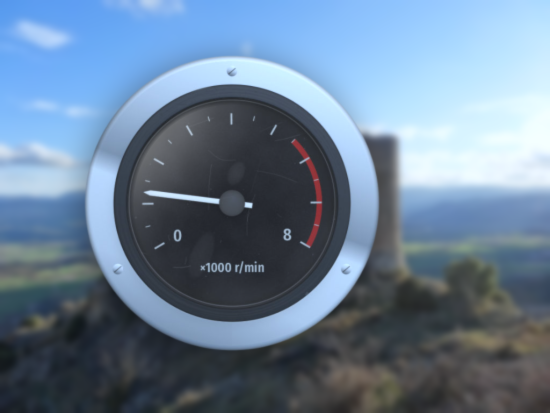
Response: 1250 rpm
